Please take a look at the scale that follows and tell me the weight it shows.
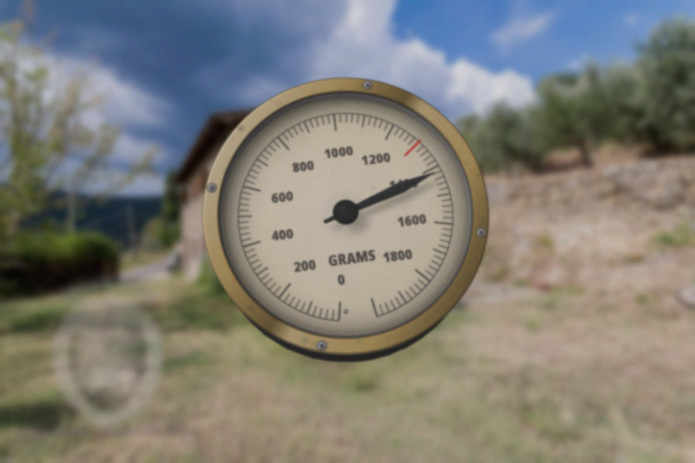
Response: 1420 g
